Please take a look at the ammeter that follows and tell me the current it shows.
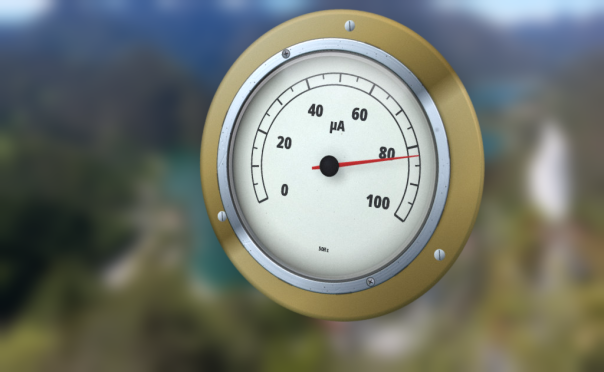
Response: 82.5 µA
